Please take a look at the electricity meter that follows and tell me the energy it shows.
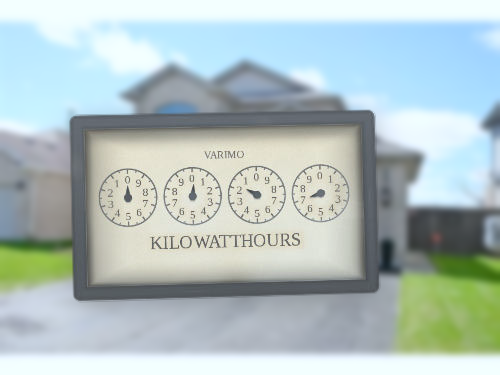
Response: 17 kWh
